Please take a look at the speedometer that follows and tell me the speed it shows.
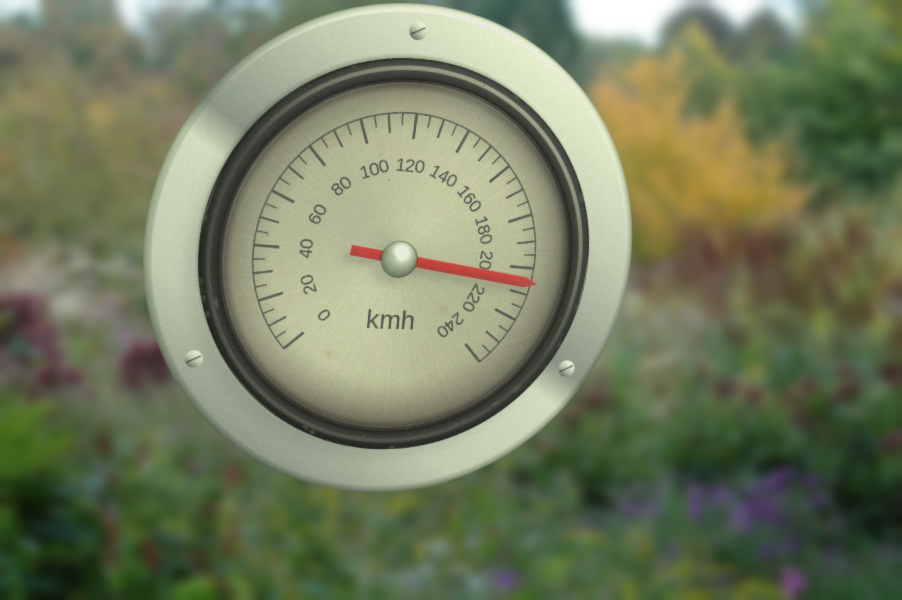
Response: 205 km/h
